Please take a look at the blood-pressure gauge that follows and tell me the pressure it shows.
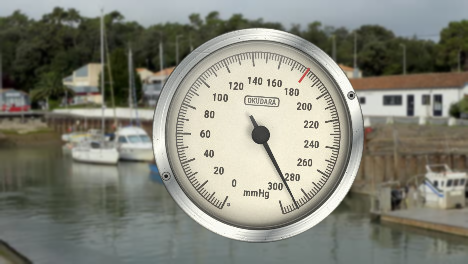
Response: 290 mmHg
